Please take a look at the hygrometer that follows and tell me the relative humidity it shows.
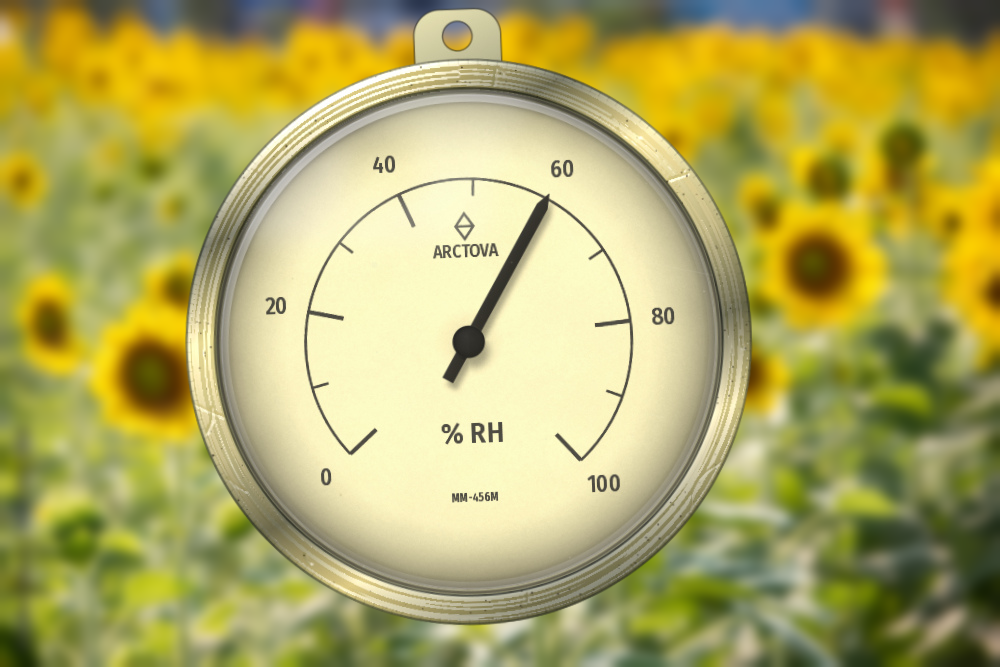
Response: 60 %
